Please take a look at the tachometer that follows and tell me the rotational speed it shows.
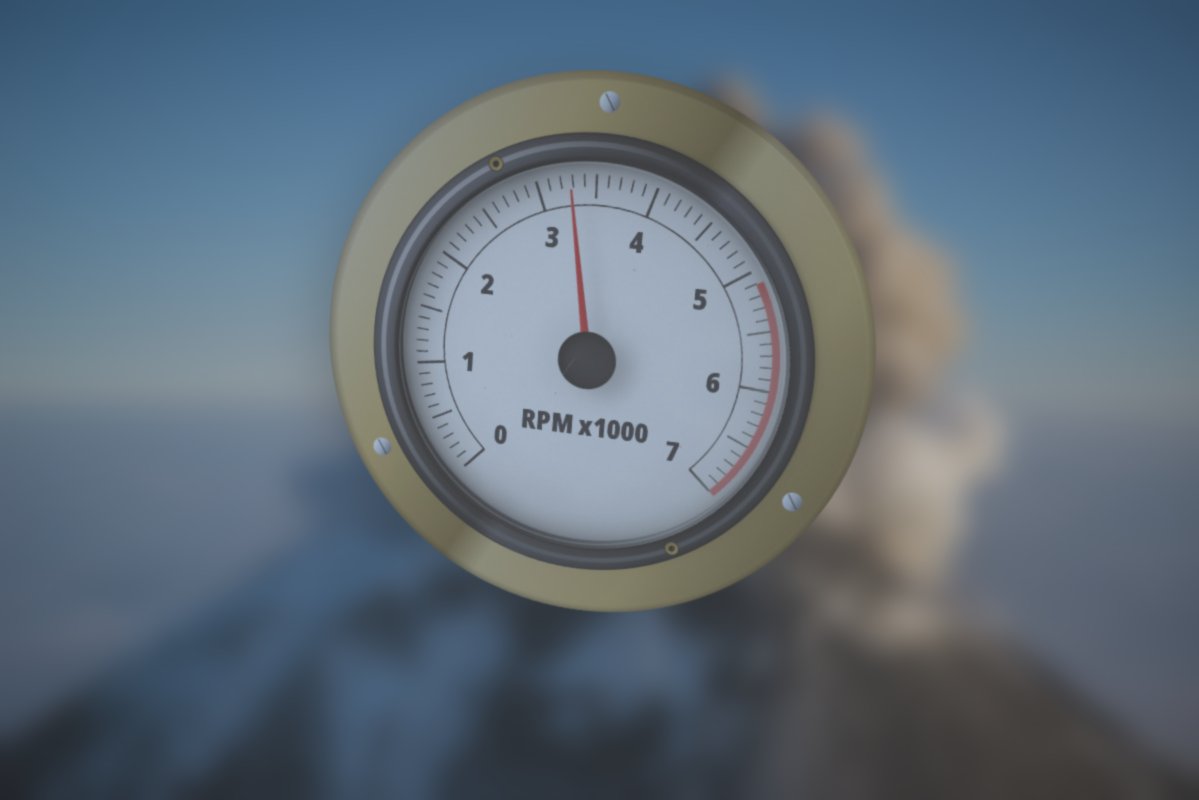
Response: 3300 rpm
